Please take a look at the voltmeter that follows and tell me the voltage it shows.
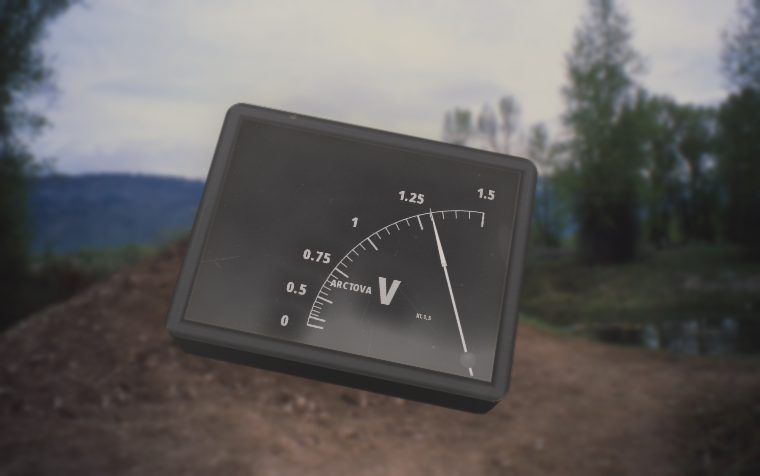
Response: 1.3 V
